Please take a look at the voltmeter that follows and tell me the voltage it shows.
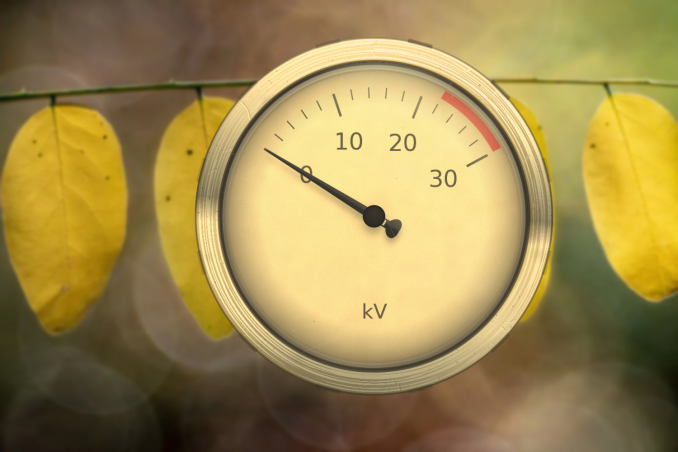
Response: 0 kV
